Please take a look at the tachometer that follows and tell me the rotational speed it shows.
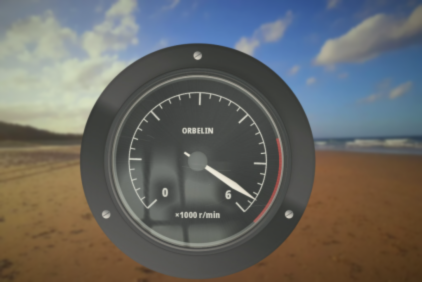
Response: 5700 rpm
